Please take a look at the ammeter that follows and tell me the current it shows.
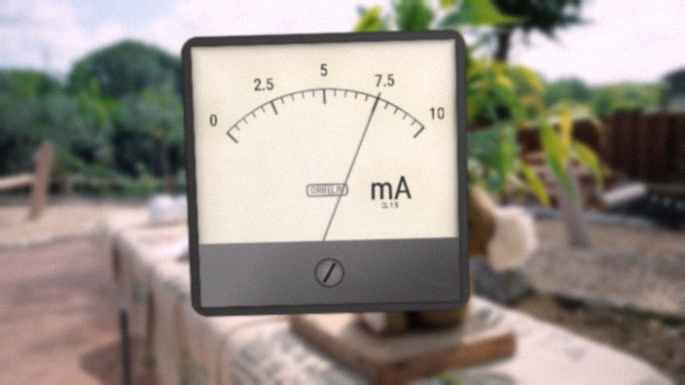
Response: 7.5 mA
